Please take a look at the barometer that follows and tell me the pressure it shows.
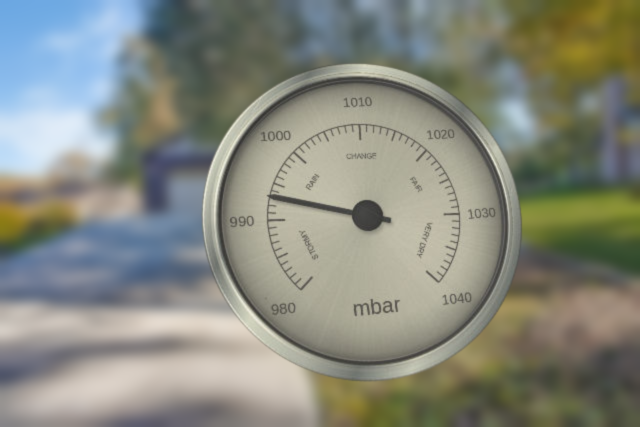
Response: 993 mbar
